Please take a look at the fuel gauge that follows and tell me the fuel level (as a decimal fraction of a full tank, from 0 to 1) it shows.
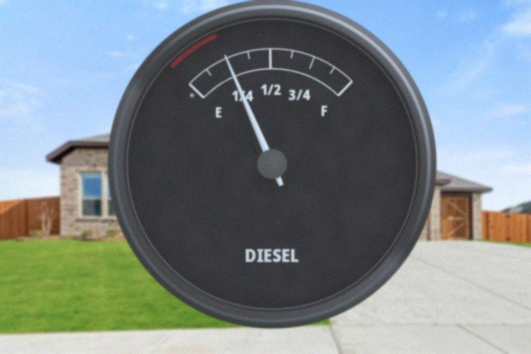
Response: 0.25
